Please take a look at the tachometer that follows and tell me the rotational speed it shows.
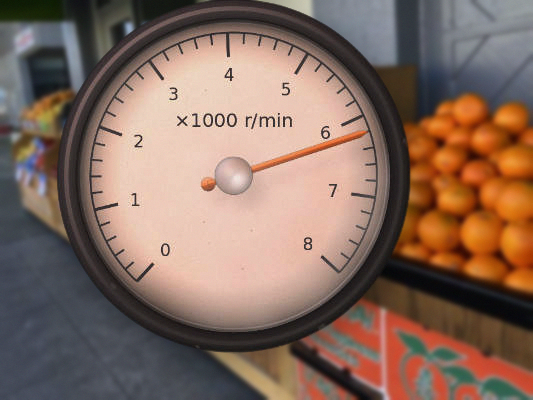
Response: 6200 rpm
